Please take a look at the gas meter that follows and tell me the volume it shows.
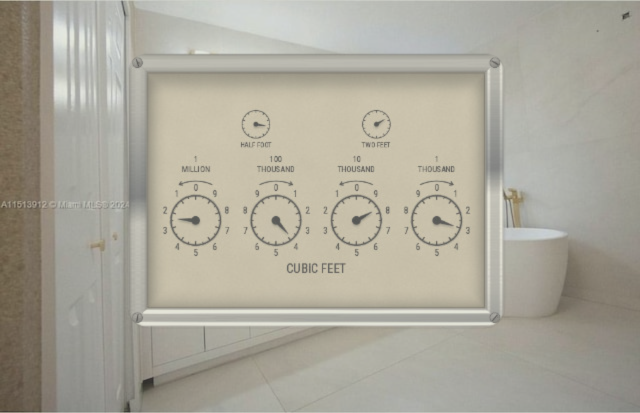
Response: 238300 ft³
